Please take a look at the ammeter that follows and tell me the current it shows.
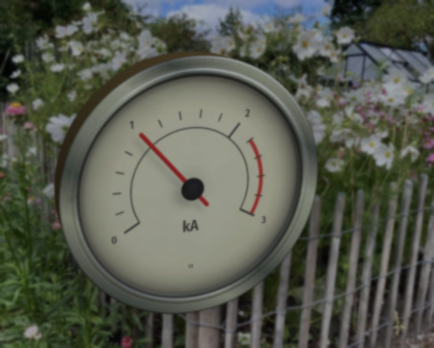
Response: 1 kA
